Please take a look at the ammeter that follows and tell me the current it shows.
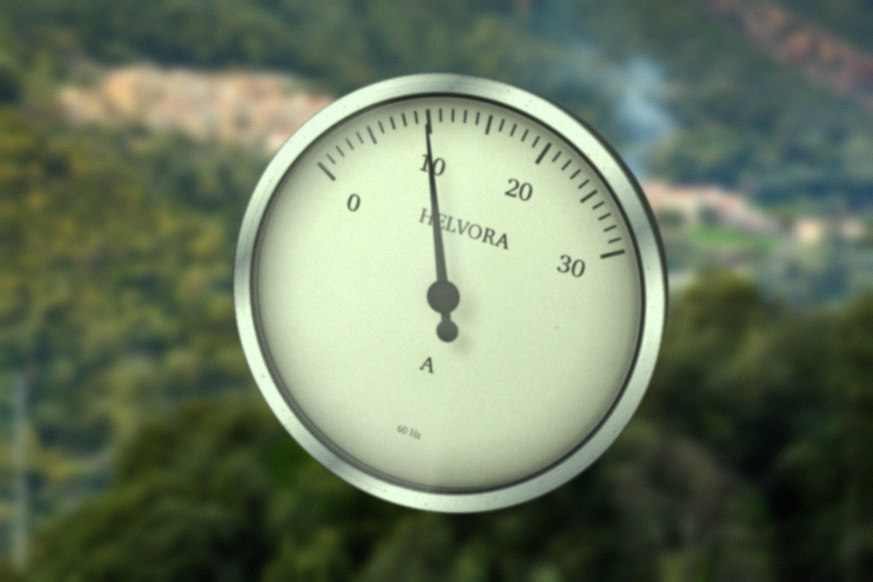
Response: 10 A
